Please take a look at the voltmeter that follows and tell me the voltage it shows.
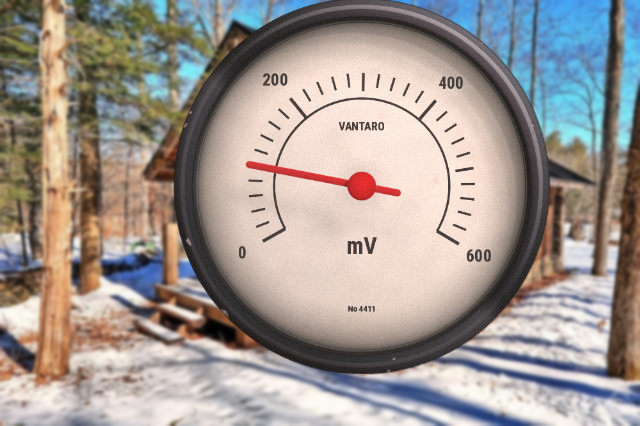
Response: 100 mV
